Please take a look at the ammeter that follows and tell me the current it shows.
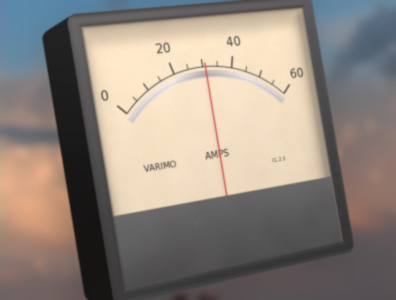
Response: 30 A
